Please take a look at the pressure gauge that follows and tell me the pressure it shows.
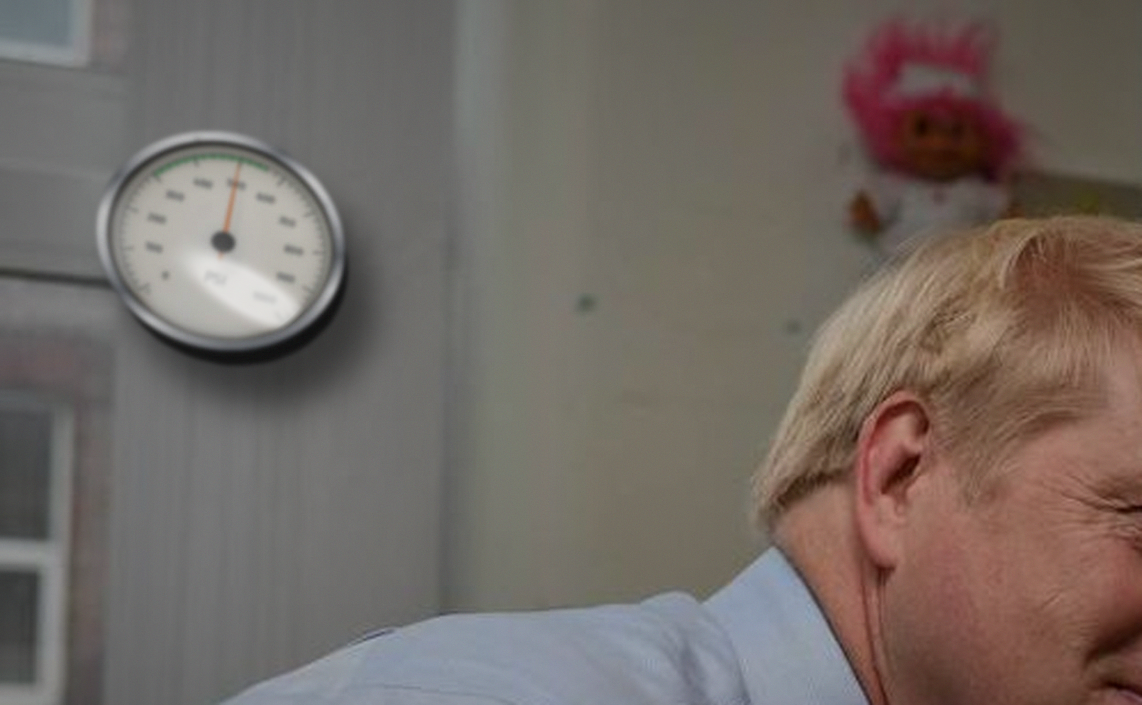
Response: 500 psi
